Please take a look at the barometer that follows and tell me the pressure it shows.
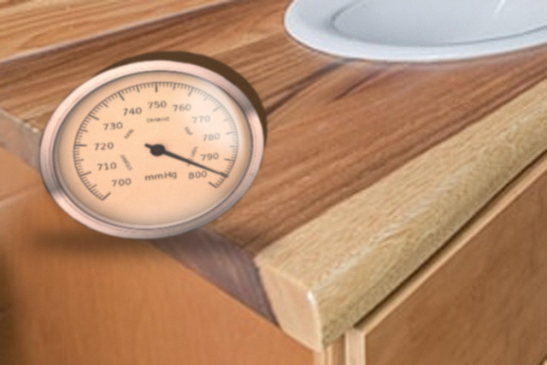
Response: 795 mmHg
